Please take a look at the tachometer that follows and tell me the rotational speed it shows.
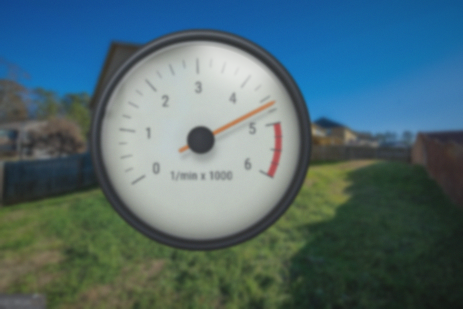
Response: 4625 rpm
